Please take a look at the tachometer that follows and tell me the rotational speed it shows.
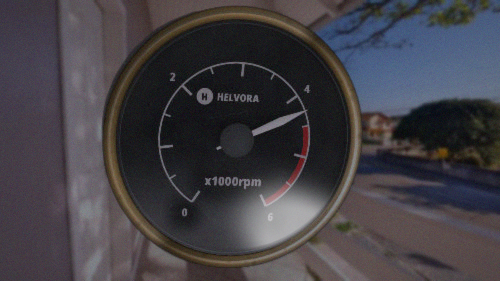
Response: 4250 rpm
